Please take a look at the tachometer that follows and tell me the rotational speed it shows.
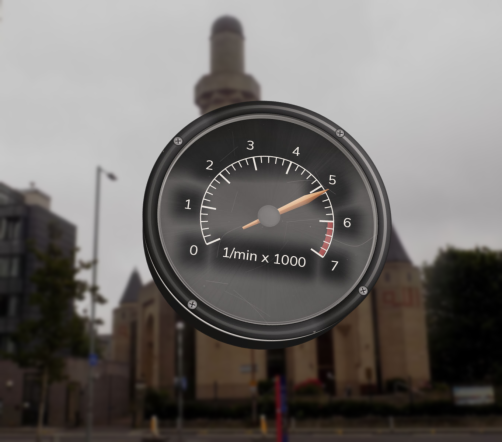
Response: 5200 rpm
